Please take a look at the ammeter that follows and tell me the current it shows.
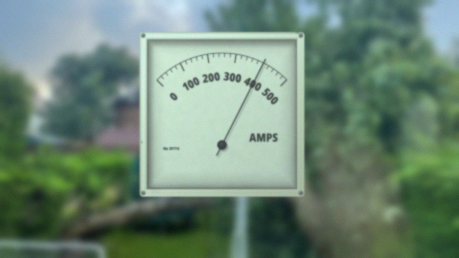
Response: 400 A
